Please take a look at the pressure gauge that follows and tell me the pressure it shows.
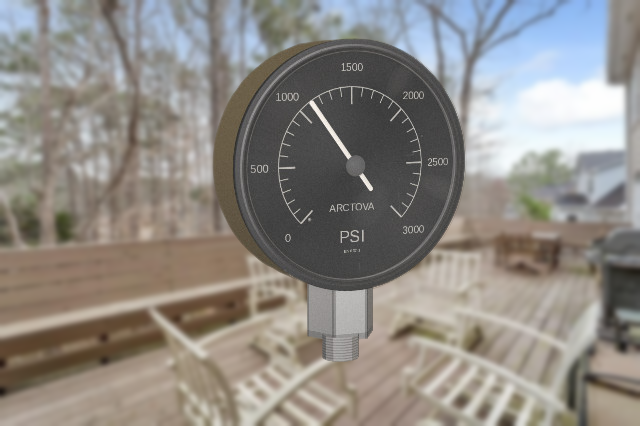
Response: 1100 psi
